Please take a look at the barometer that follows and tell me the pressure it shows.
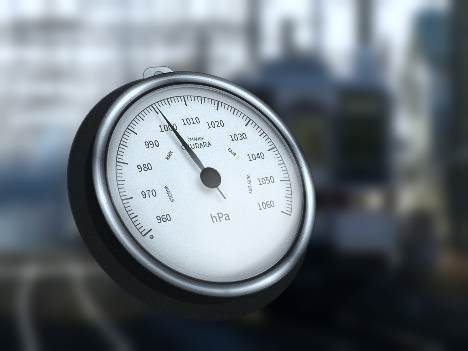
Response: 1000 hPa
